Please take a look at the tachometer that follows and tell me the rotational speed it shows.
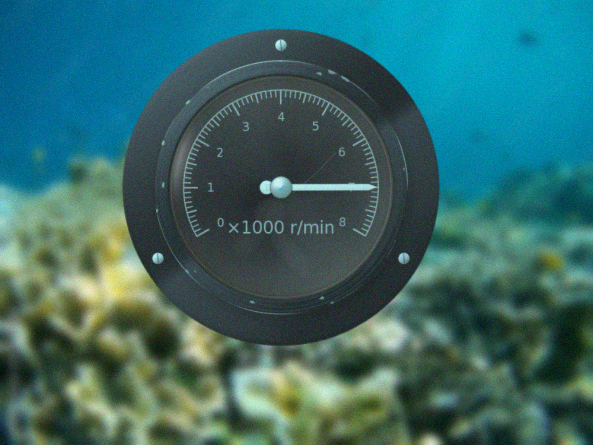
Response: 7000 rpm
